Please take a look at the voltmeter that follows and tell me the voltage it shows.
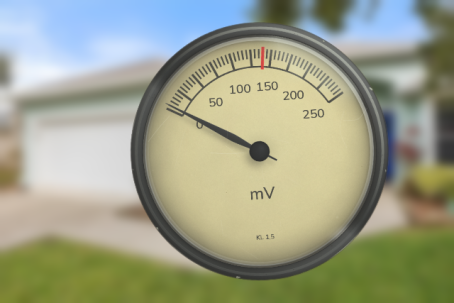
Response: 5 mV
